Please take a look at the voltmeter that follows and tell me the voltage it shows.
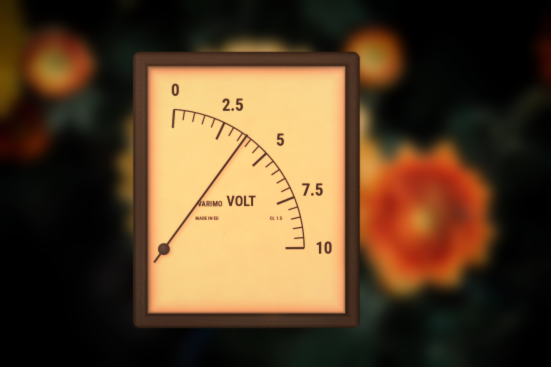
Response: 3.75 V
